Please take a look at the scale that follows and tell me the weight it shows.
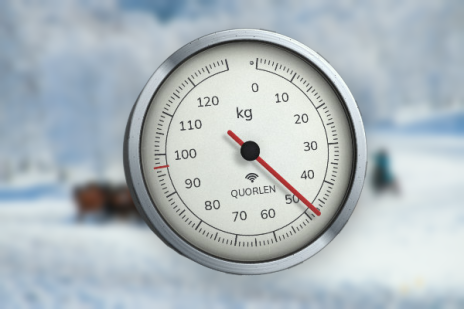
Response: 48 kg
